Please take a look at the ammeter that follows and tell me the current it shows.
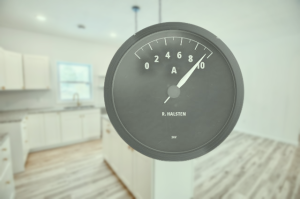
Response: 9.5 A
